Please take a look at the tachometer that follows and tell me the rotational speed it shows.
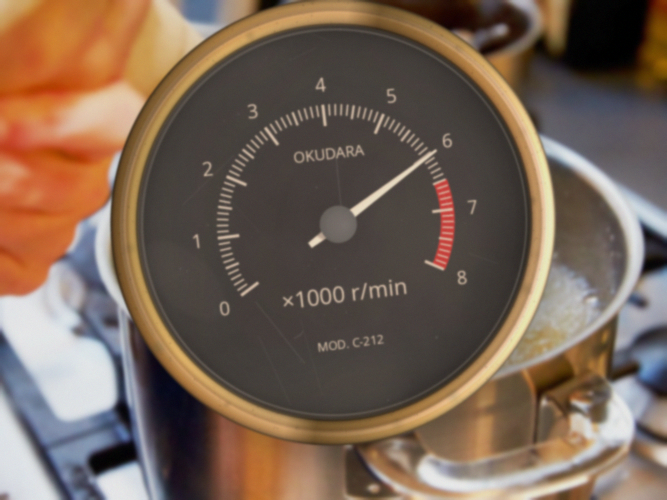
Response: 6000 rpm
